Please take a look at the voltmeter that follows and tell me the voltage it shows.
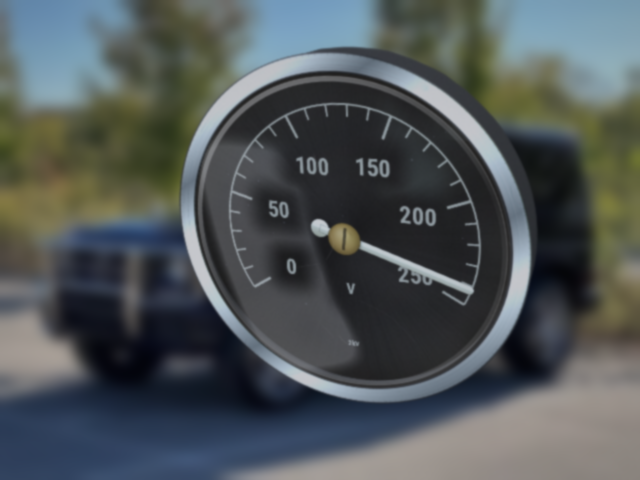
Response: 240 V
